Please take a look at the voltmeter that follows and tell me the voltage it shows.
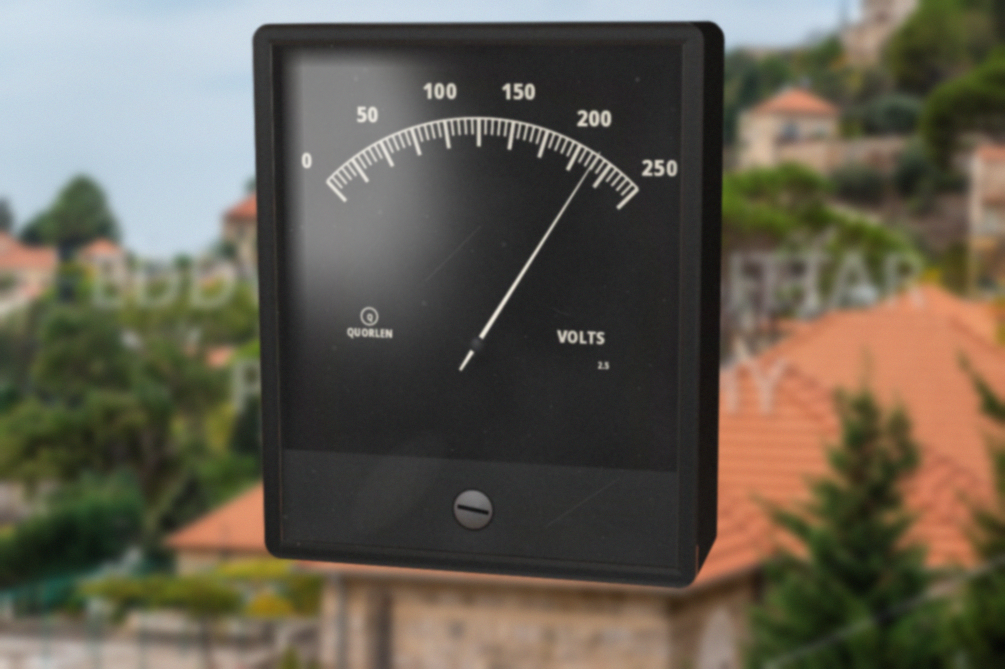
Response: 215 V
